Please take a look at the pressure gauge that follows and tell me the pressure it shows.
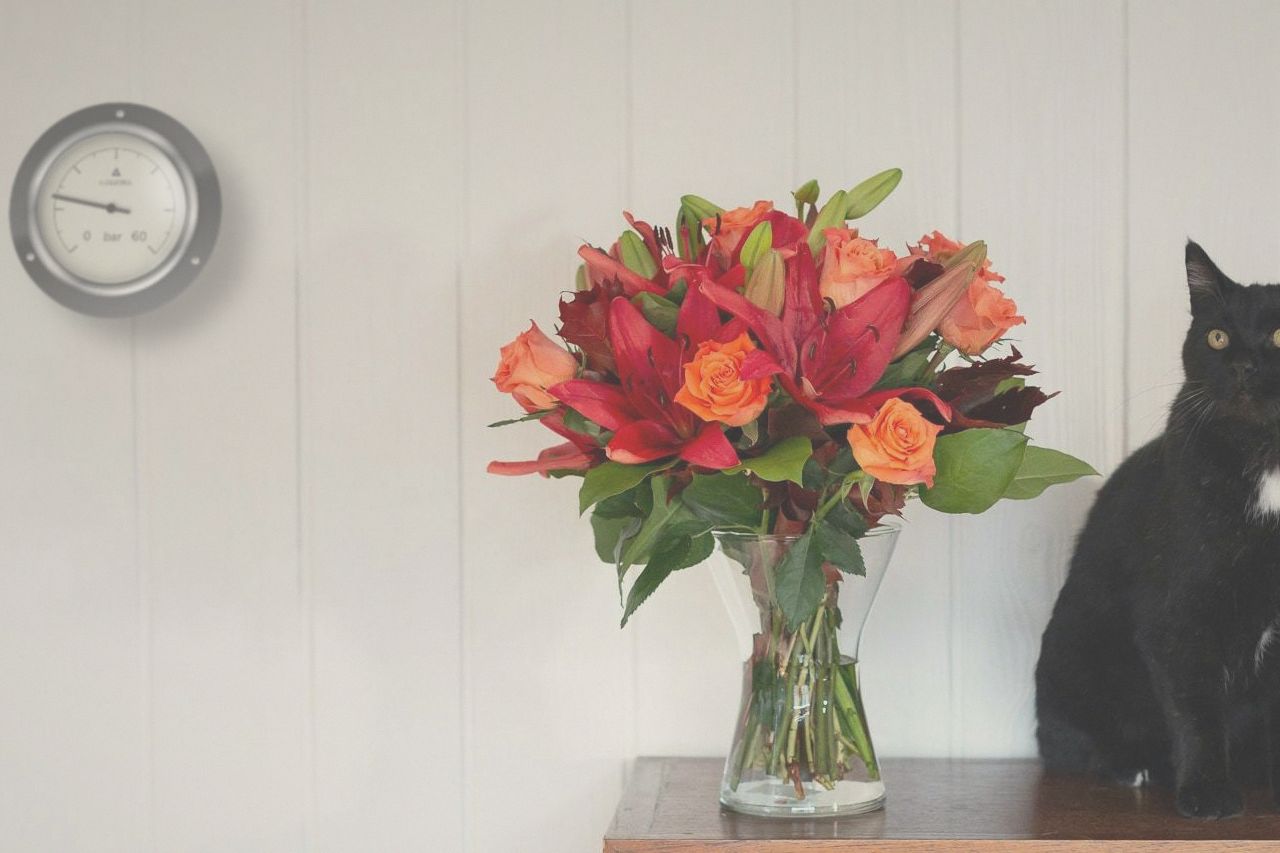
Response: 12.5 bar
